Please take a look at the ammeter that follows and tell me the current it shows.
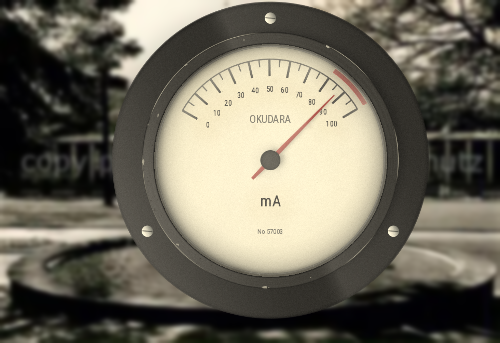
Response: 87.5 mA
